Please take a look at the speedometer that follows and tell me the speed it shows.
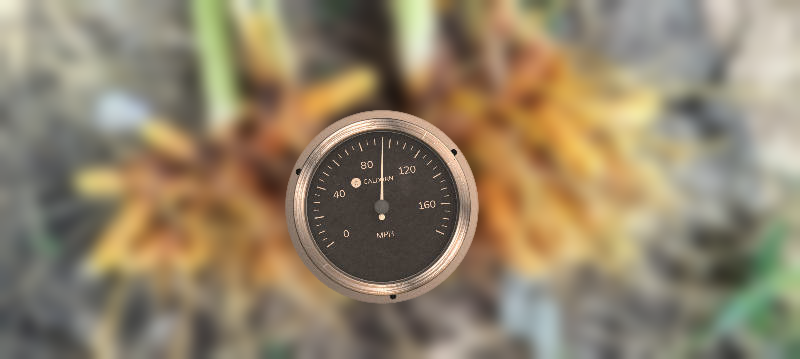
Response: 95 mph
